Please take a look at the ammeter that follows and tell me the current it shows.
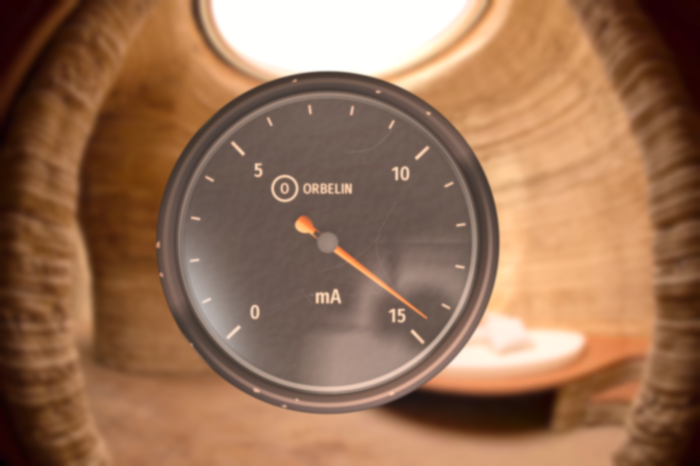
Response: 14.5 mA
